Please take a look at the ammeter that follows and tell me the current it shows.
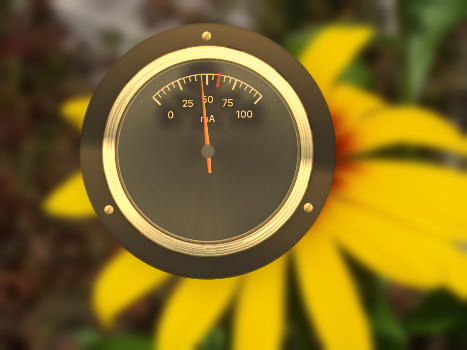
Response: 45 mA
